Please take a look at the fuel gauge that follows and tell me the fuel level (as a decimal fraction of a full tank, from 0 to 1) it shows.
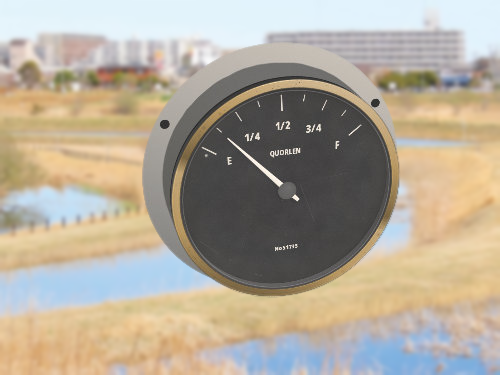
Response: 0.125
